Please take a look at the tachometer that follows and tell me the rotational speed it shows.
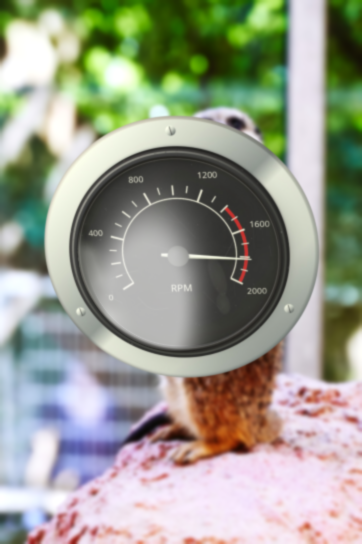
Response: 1800 rpm
